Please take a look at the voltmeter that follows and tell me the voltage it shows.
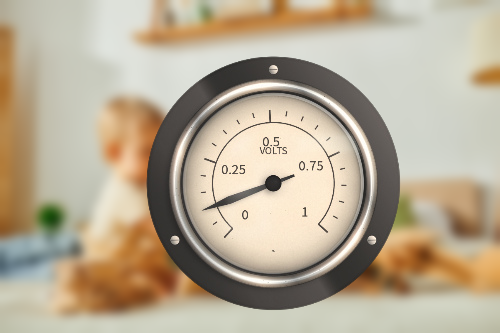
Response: 0.1 V
